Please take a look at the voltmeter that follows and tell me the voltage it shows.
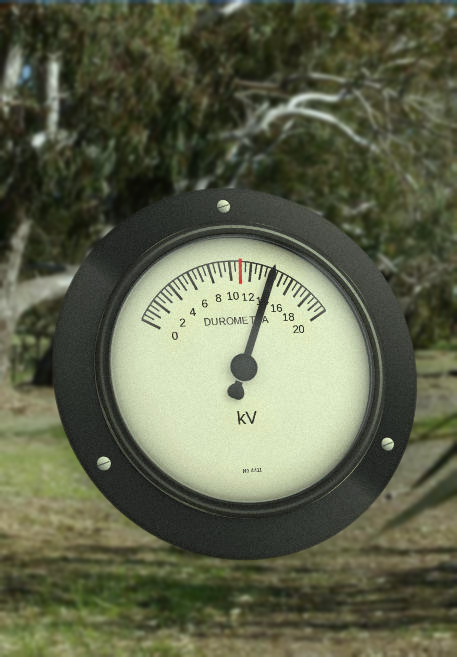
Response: 14 kV
